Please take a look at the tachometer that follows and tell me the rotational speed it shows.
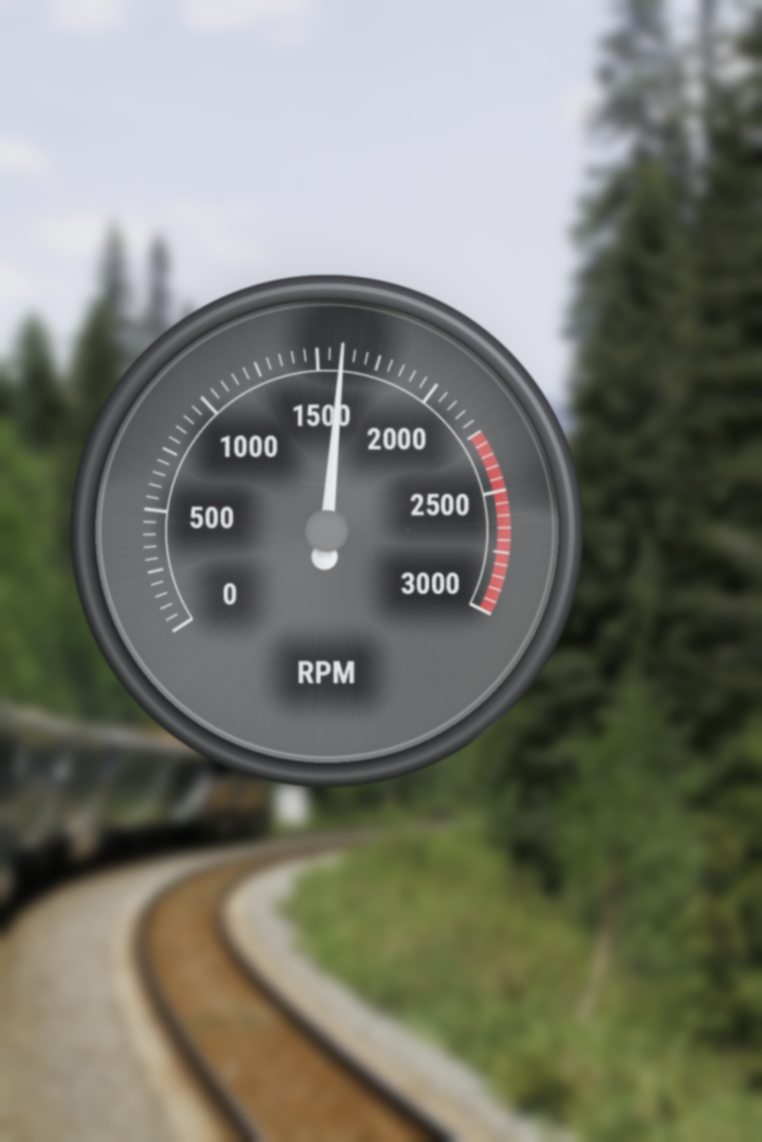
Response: 1600 rpm
